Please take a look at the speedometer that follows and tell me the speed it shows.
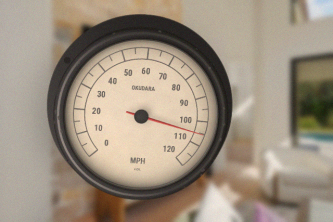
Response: 105 mph
